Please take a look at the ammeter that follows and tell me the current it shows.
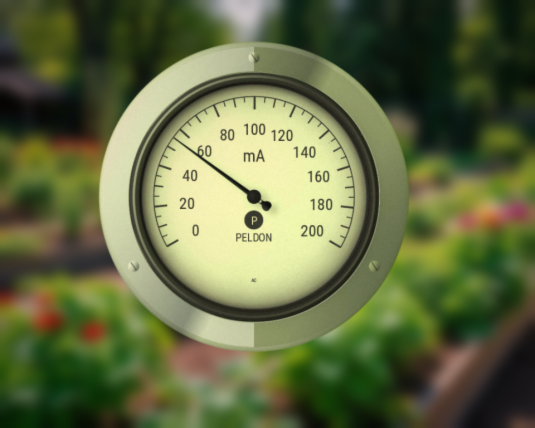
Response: 55 mA
